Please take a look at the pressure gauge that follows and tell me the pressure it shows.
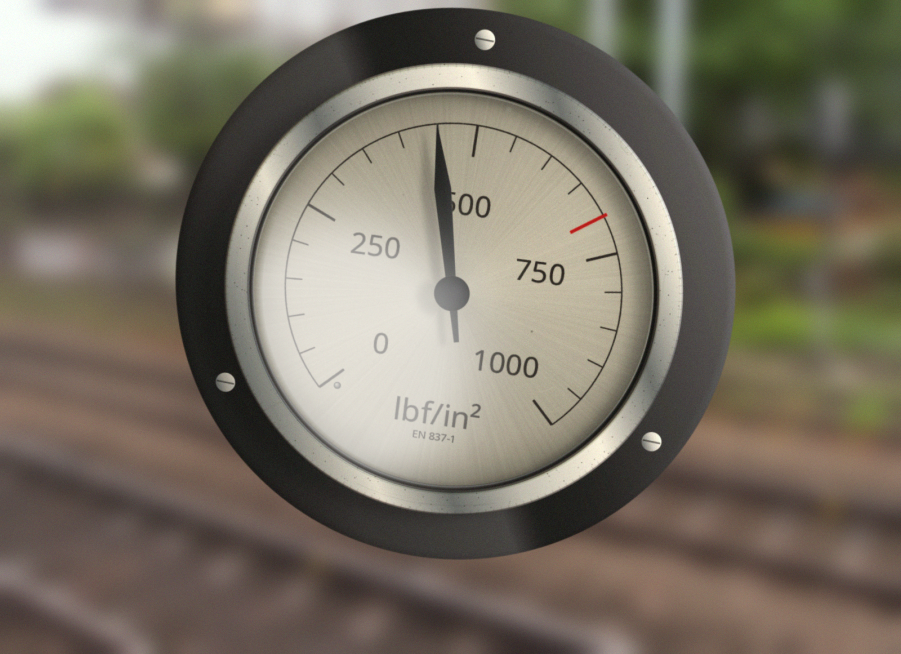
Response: 450 psi
